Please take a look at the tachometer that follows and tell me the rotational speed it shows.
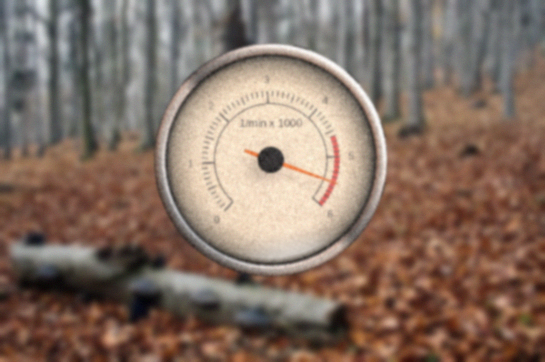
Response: 5500 rpm
